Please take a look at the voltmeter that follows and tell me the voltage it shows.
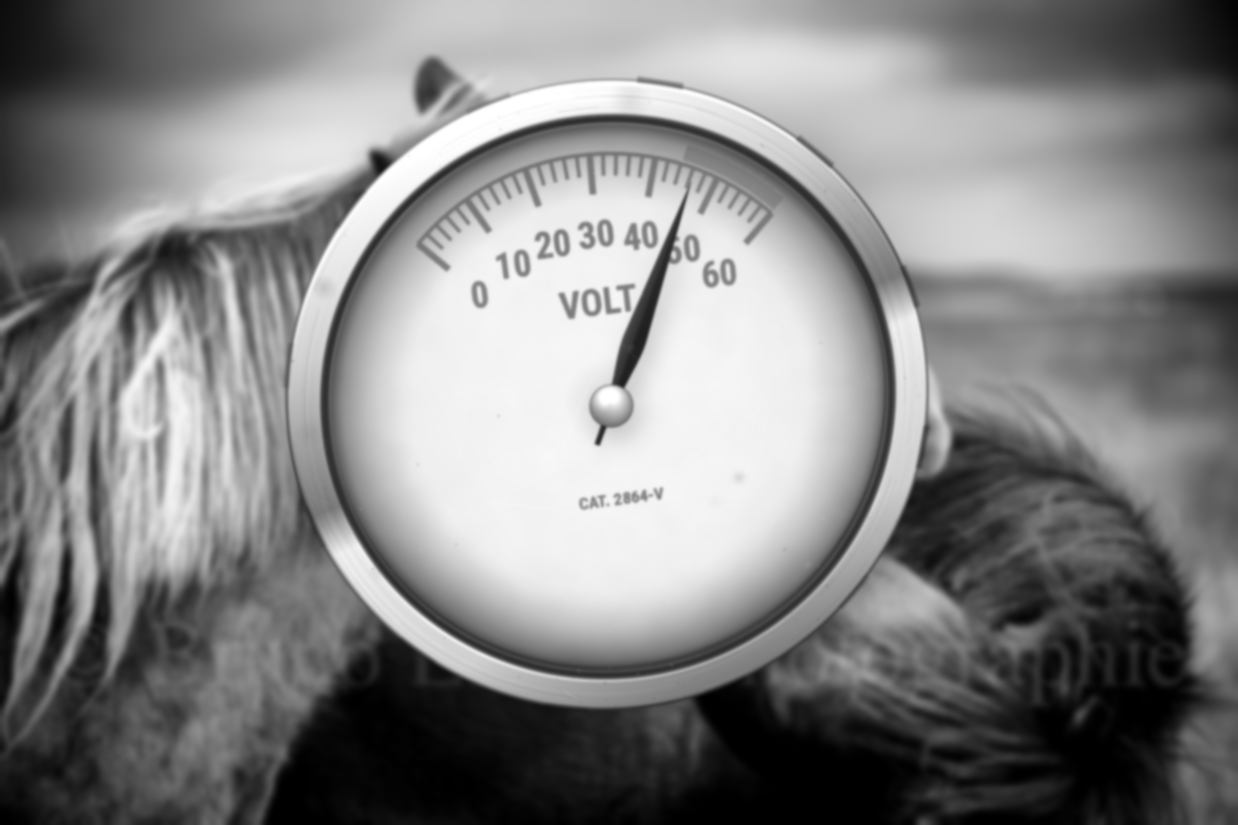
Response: 46 V
